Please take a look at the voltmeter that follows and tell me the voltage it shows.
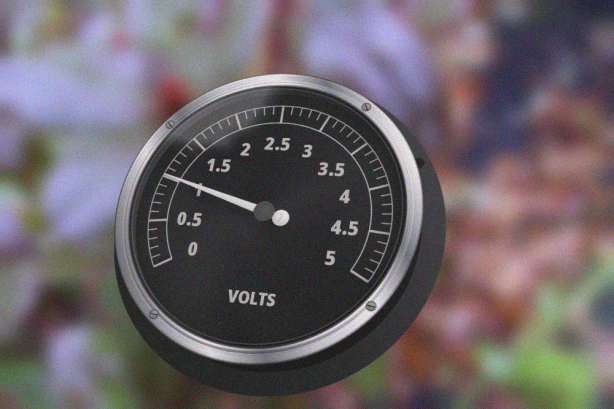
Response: 1 V
